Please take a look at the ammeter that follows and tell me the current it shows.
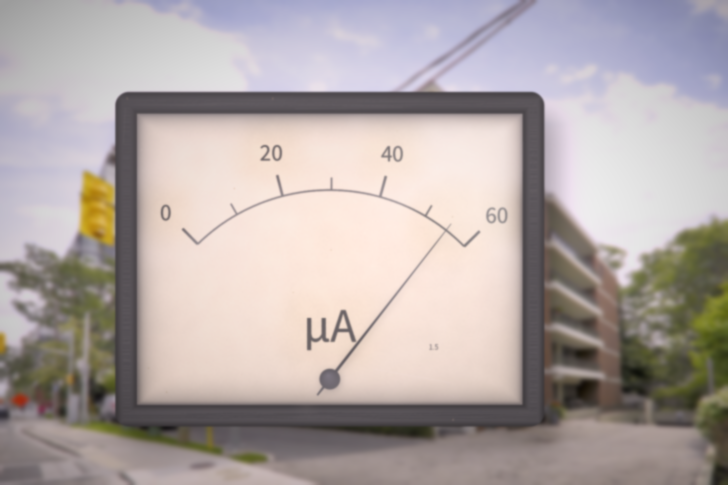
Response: 55 µA
